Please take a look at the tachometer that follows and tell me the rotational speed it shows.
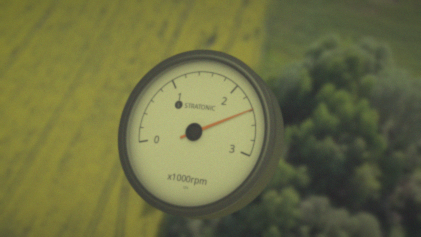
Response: 2400 rpm
